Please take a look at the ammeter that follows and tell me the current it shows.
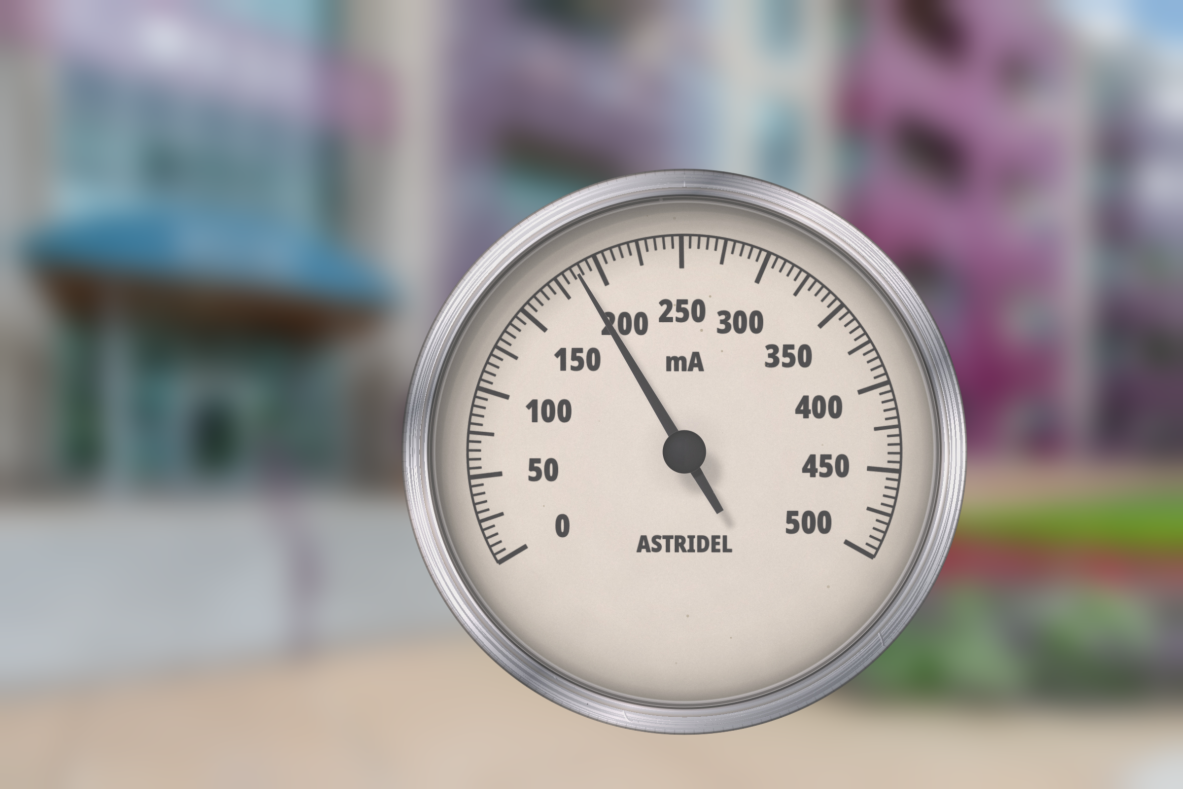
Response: 187.5 mA
